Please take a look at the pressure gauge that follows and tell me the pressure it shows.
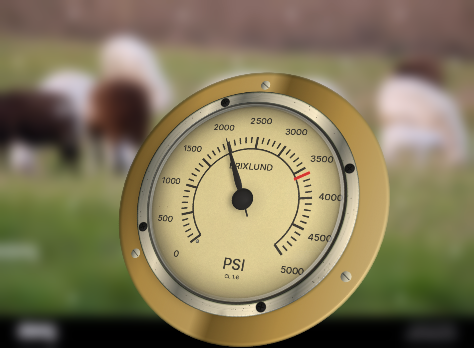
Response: 2000 psi
